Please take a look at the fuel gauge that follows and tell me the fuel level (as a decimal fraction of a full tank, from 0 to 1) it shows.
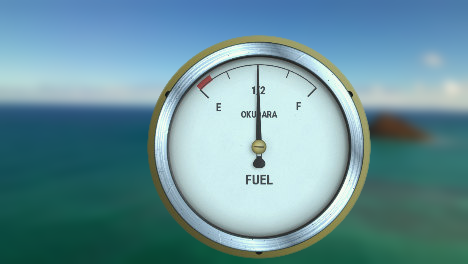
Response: 0.5
